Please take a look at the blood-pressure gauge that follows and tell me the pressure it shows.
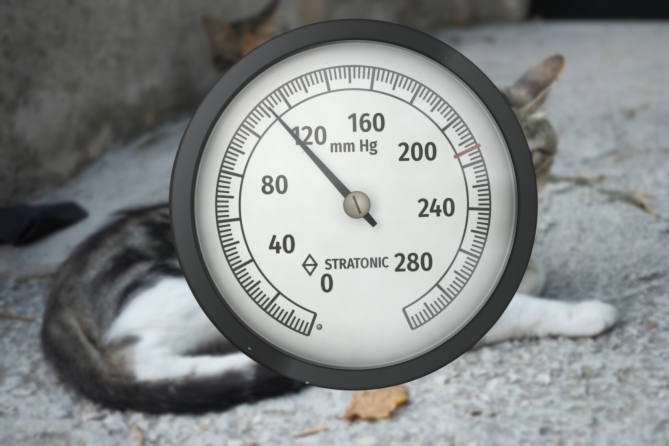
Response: 112 mmHg
